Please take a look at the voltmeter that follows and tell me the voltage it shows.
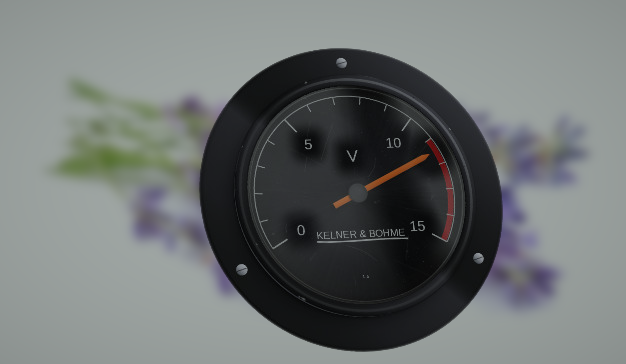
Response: 11.5 V
